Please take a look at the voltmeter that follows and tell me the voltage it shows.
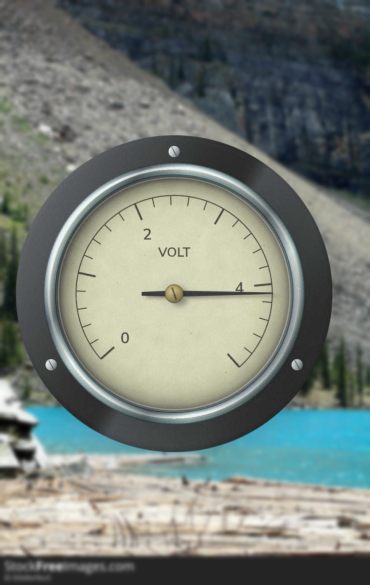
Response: 4.1 V
